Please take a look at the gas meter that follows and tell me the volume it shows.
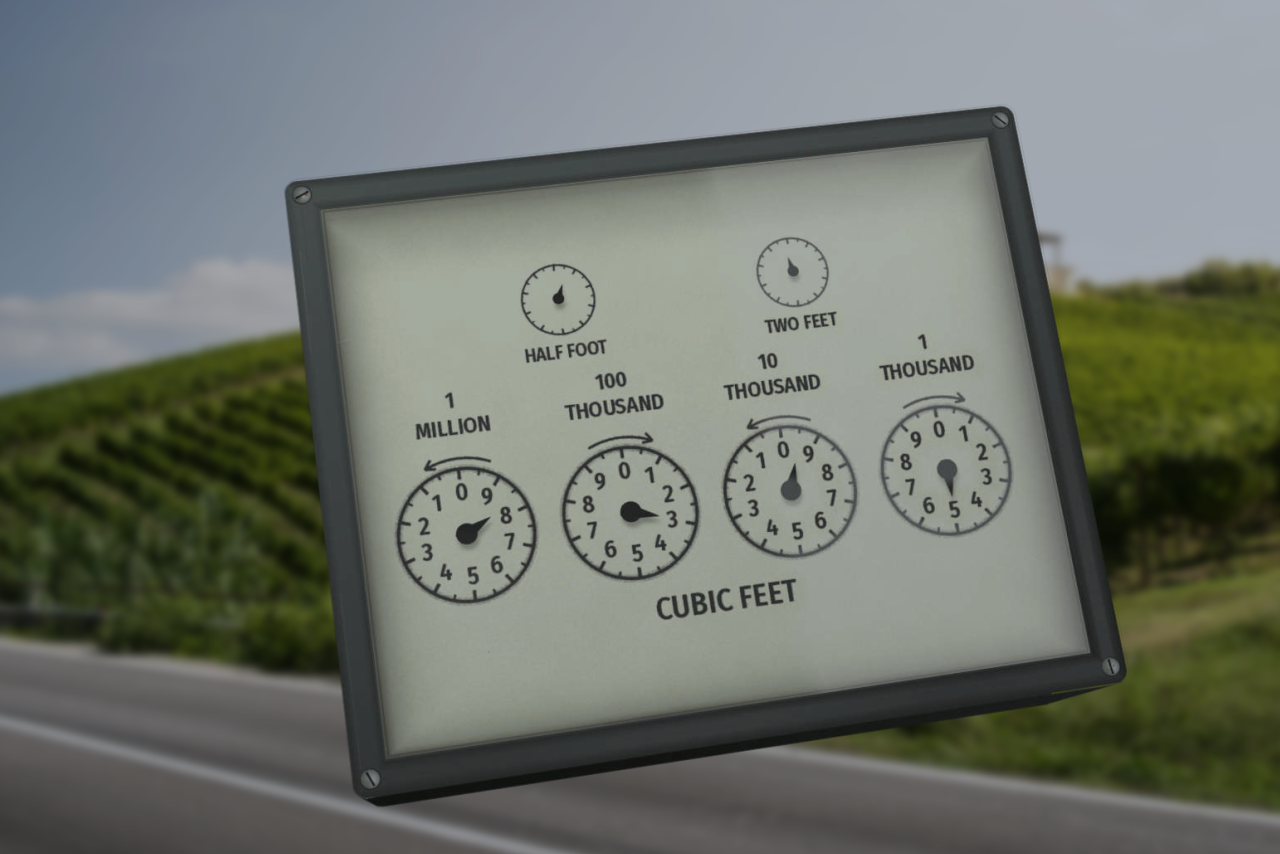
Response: 829500 ft³
